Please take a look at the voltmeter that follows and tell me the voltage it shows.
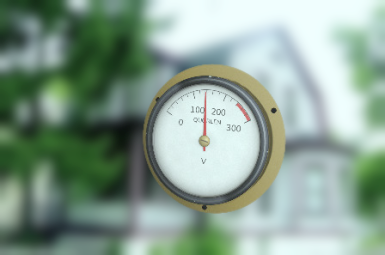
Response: 140 V
